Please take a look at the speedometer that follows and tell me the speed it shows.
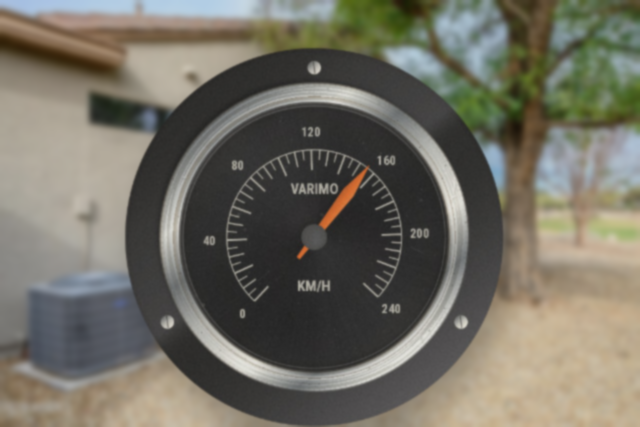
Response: 155 km/h
